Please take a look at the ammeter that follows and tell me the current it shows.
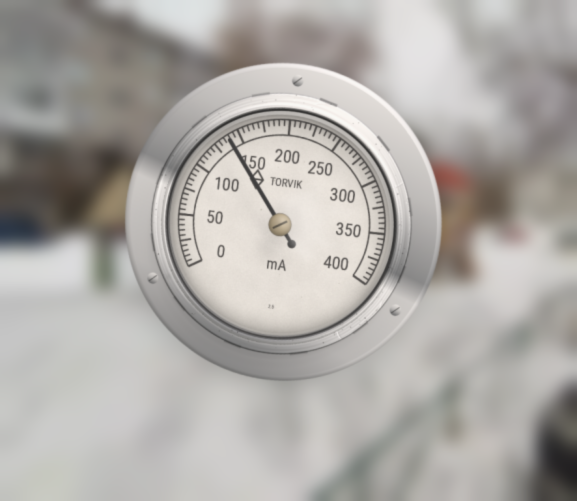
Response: 140 mA
